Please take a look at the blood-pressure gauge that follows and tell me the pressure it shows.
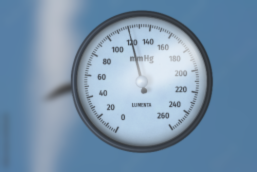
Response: 120 mmHg
